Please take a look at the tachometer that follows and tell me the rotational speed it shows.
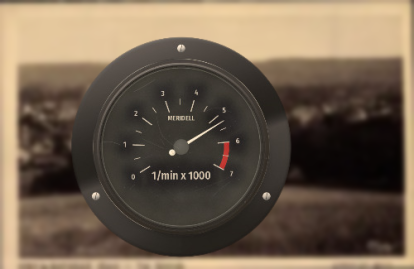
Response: 5250 rpm
